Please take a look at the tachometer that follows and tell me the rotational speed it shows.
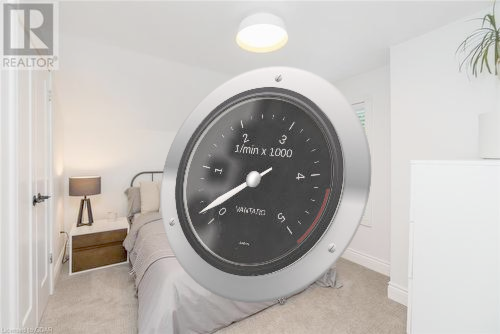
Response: 200 rpm
